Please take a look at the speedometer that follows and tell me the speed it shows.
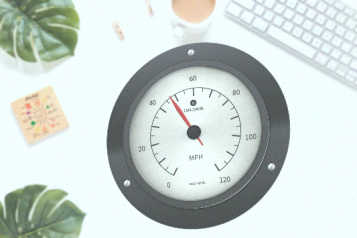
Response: 47.5 mph
